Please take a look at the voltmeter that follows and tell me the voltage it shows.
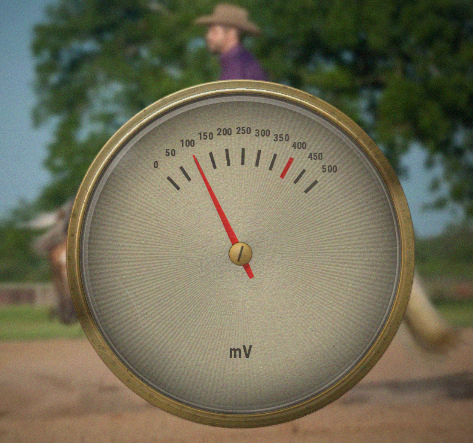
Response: 100 mV
